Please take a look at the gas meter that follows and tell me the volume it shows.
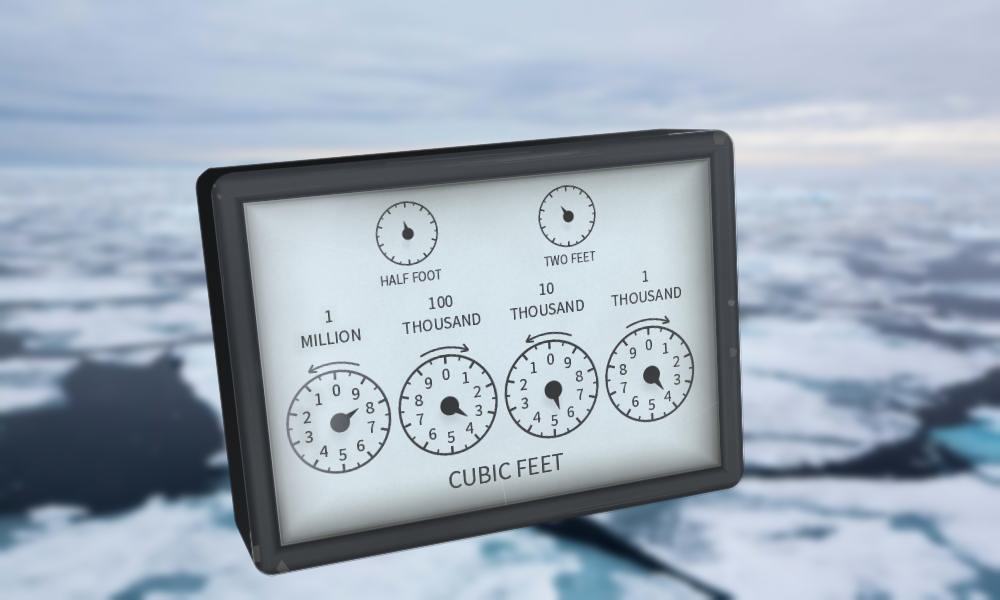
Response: 835400 ft³
